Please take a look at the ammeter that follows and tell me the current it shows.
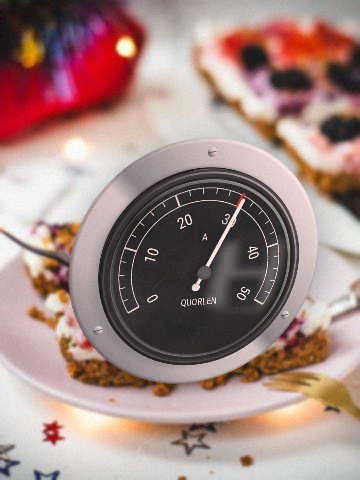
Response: 30 A
